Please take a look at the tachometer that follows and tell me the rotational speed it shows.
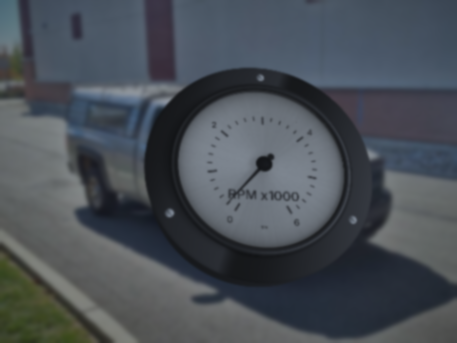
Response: 200 rpm
